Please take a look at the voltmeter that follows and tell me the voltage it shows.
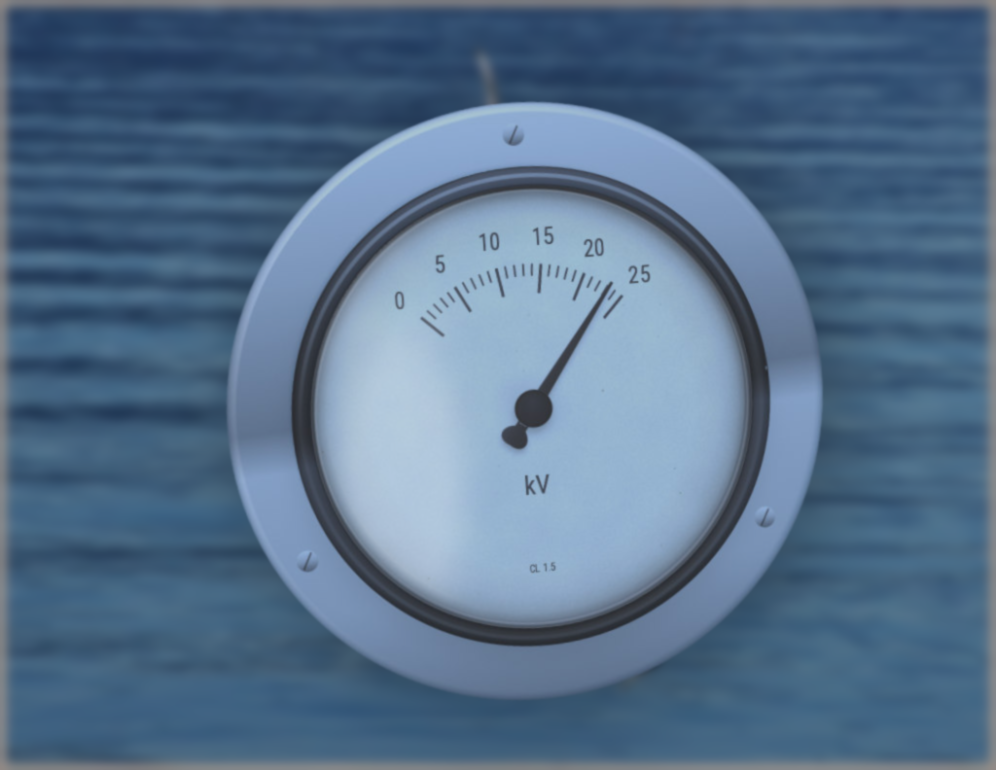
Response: 23 kV
